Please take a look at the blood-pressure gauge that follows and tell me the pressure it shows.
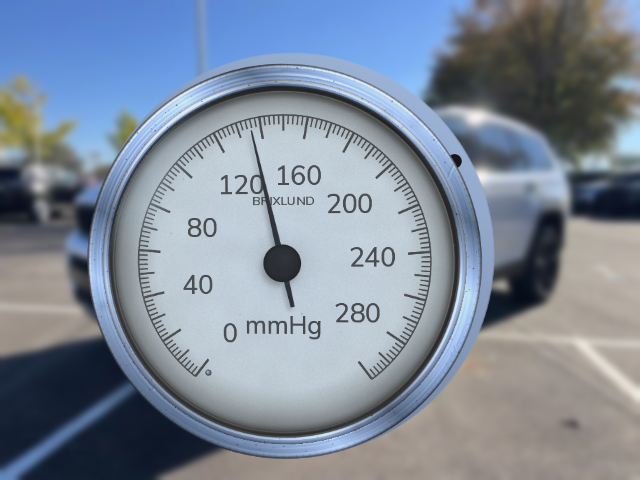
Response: 136 mmHg
